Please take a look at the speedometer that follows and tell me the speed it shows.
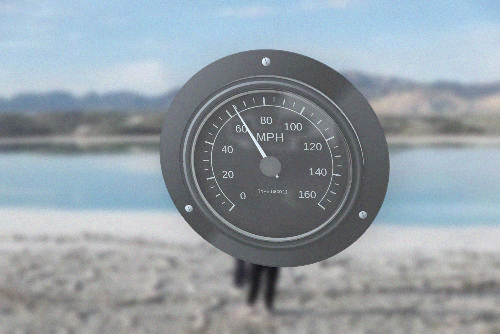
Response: 65 mph
